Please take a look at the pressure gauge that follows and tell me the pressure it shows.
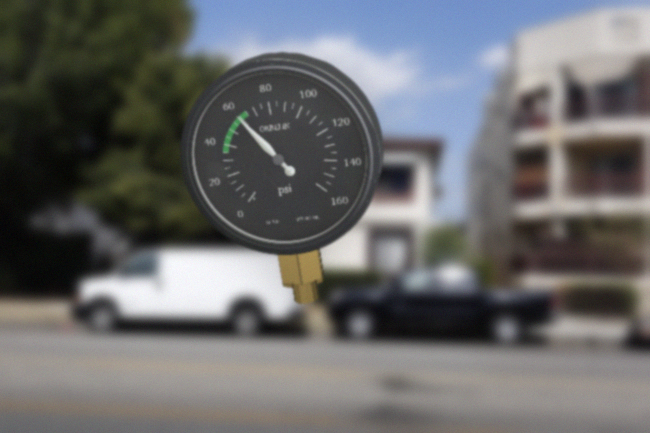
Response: 60 psi
